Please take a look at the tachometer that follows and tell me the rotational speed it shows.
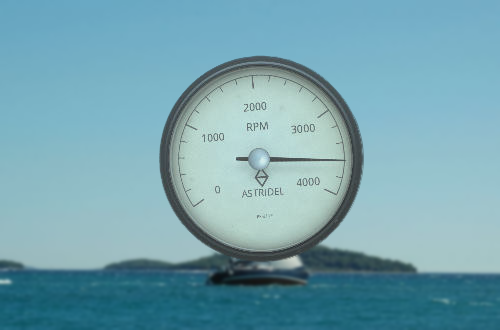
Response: 3600 rpm
